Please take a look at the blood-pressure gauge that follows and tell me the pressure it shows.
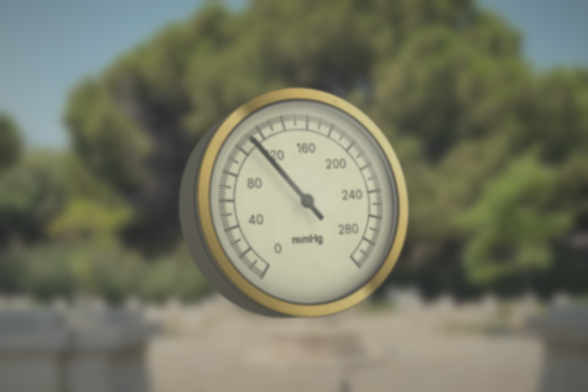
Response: 110 mmHg
